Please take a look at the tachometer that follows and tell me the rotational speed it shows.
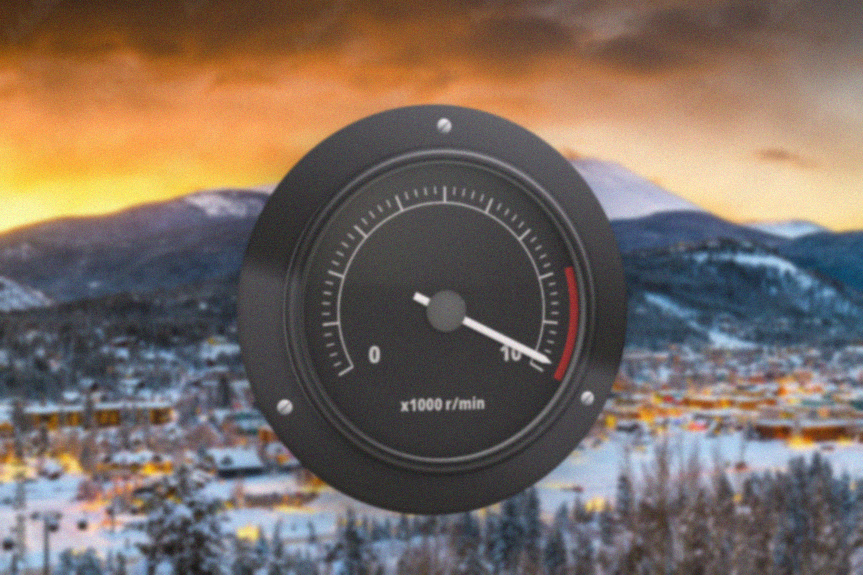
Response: 9800 rpm
